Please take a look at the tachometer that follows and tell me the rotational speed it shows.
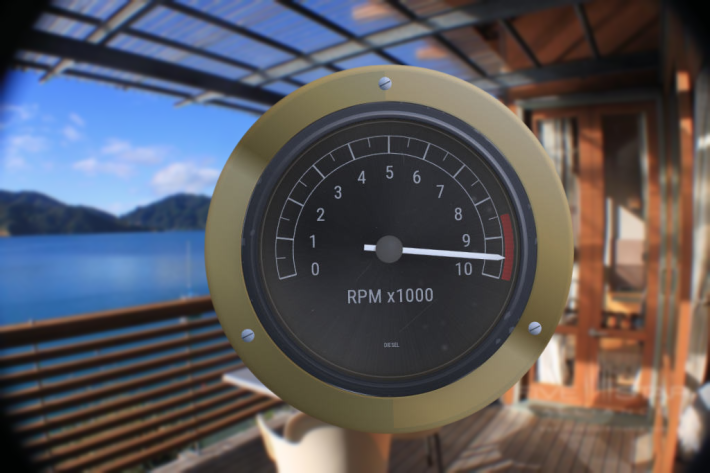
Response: 9500 rpm
